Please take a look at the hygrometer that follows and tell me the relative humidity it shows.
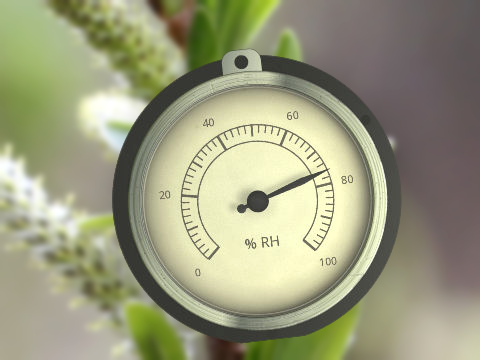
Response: 76 %
